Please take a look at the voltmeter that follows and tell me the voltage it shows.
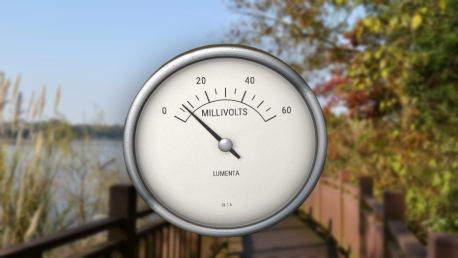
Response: 7.5 mV
